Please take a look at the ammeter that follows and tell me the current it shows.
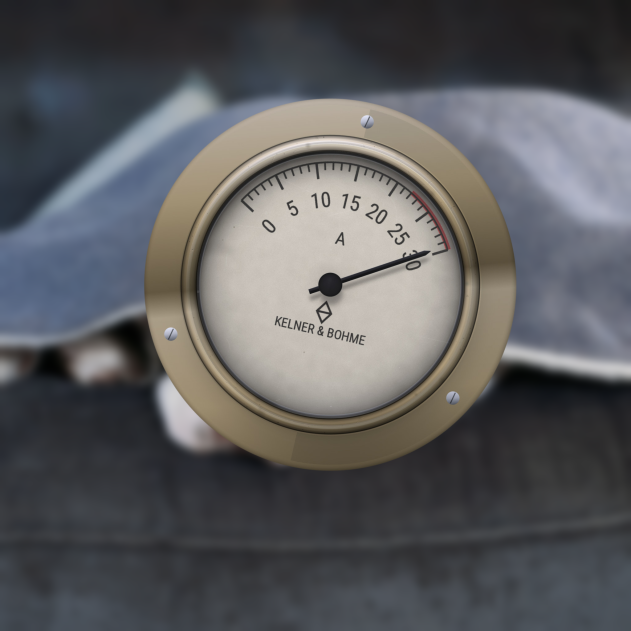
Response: 29.5 A
